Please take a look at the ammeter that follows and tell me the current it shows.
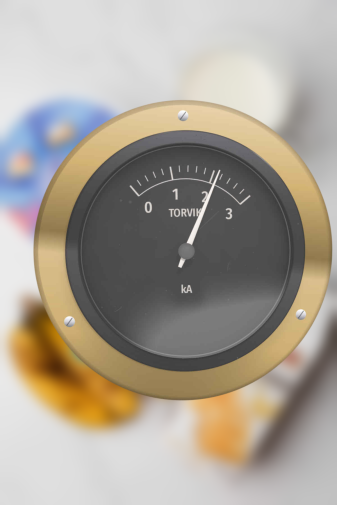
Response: 2.1 kA
